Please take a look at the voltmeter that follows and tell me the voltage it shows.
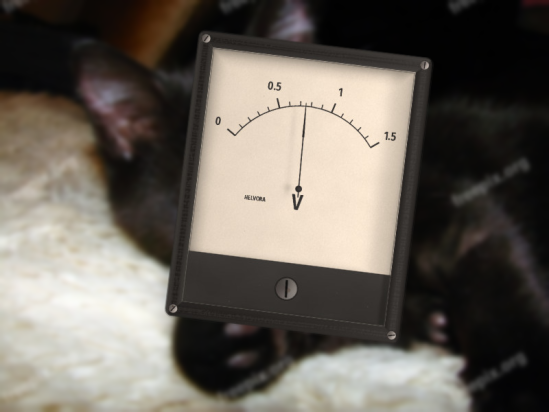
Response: 0.75 V
